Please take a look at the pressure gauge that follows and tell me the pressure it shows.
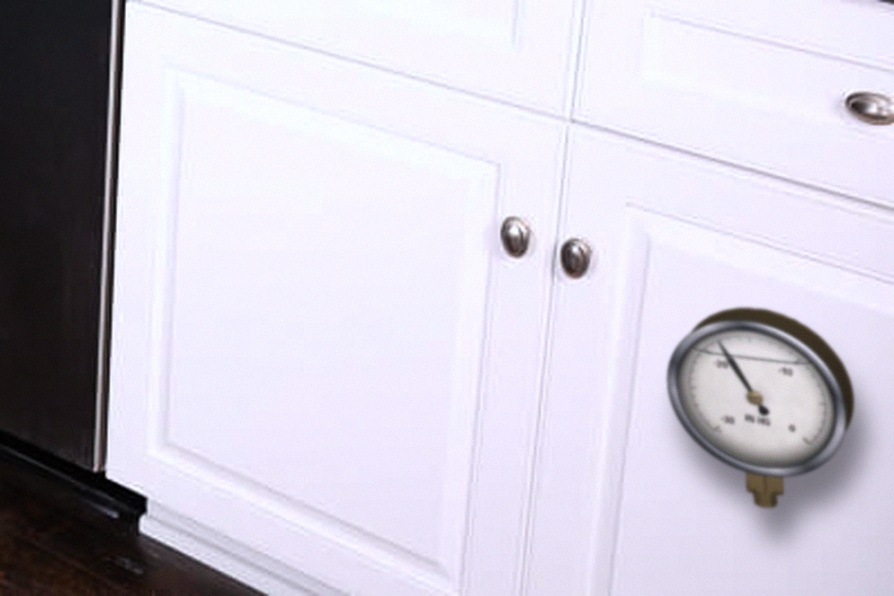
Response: -18 inHg
